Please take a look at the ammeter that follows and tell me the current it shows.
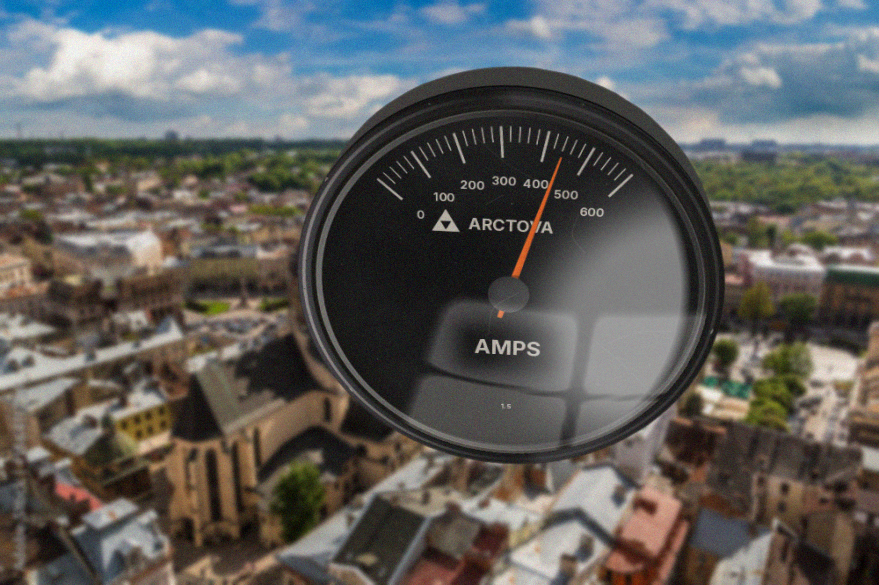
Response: 440 A
